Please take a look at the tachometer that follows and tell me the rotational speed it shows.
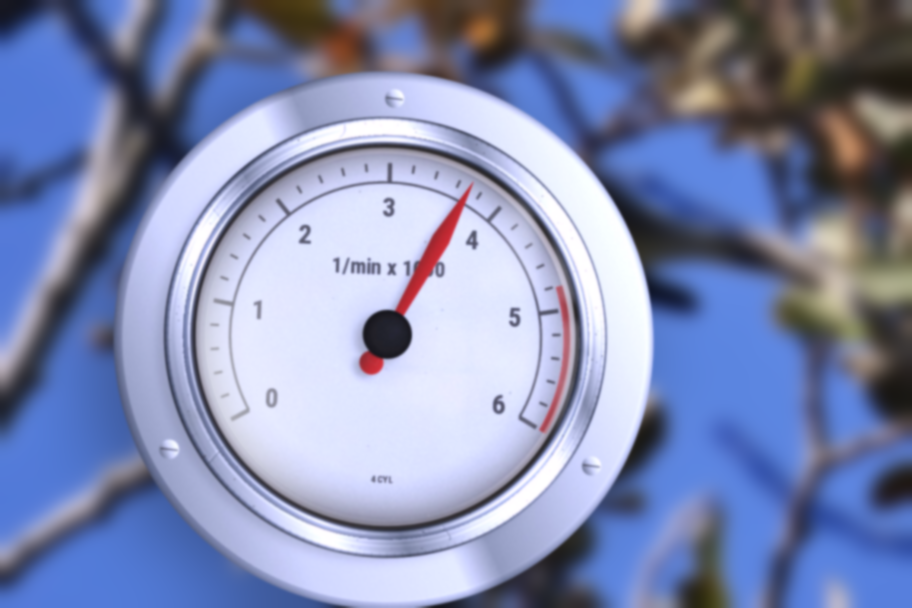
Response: 3700 rpm
